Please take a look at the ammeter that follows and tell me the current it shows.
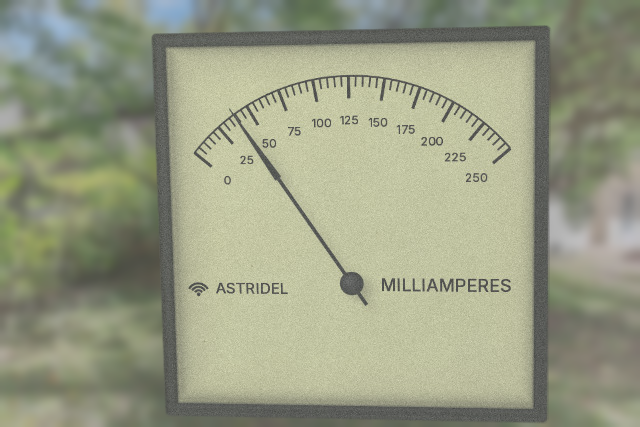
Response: 40 mA
